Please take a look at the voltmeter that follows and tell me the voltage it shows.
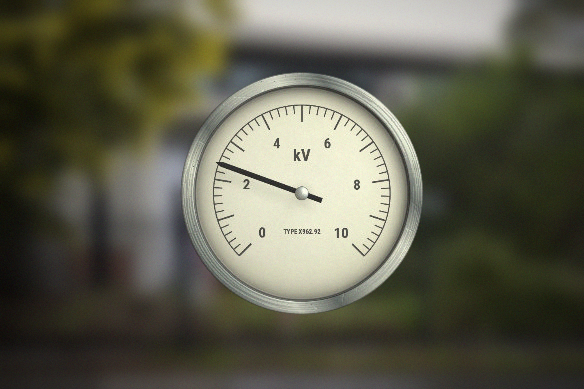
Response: 2.4 kV
